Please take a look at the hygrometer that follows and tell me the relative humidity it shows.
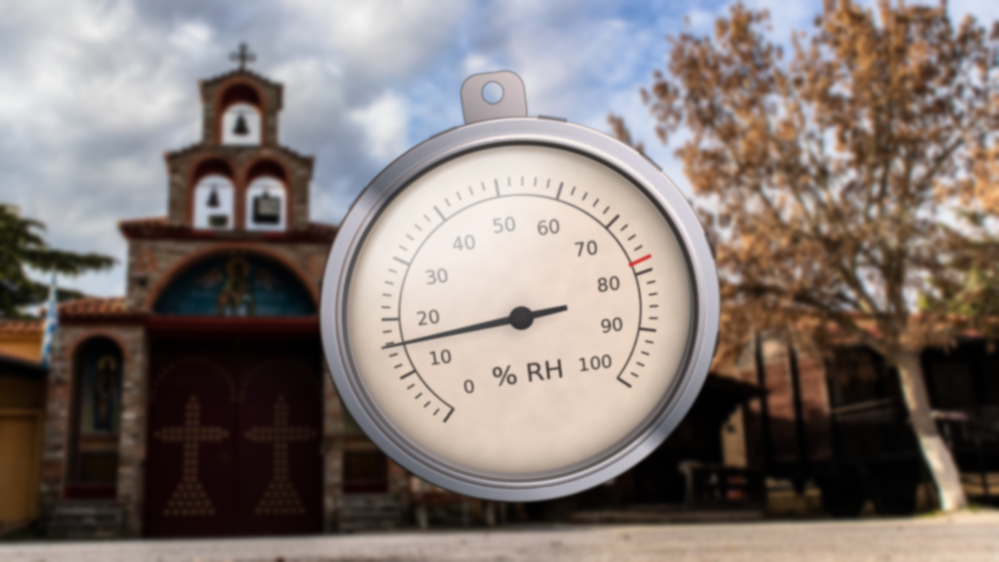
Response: 16 %
